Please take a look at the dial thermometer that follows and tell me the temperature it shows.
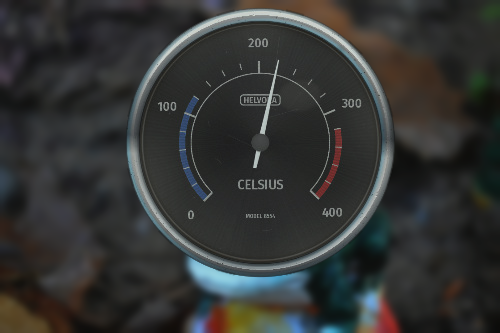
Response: 220 °C
